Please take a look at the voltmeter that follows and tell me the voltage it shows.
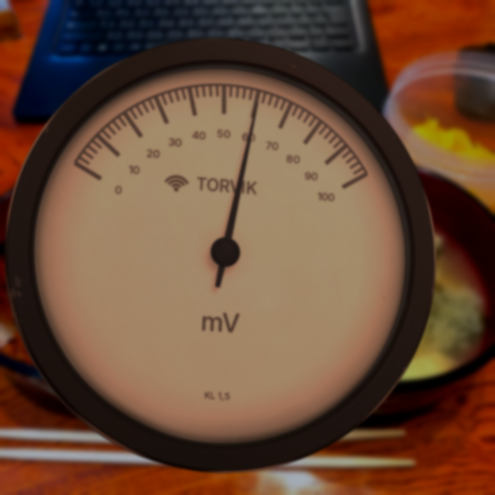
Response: 60 mV
